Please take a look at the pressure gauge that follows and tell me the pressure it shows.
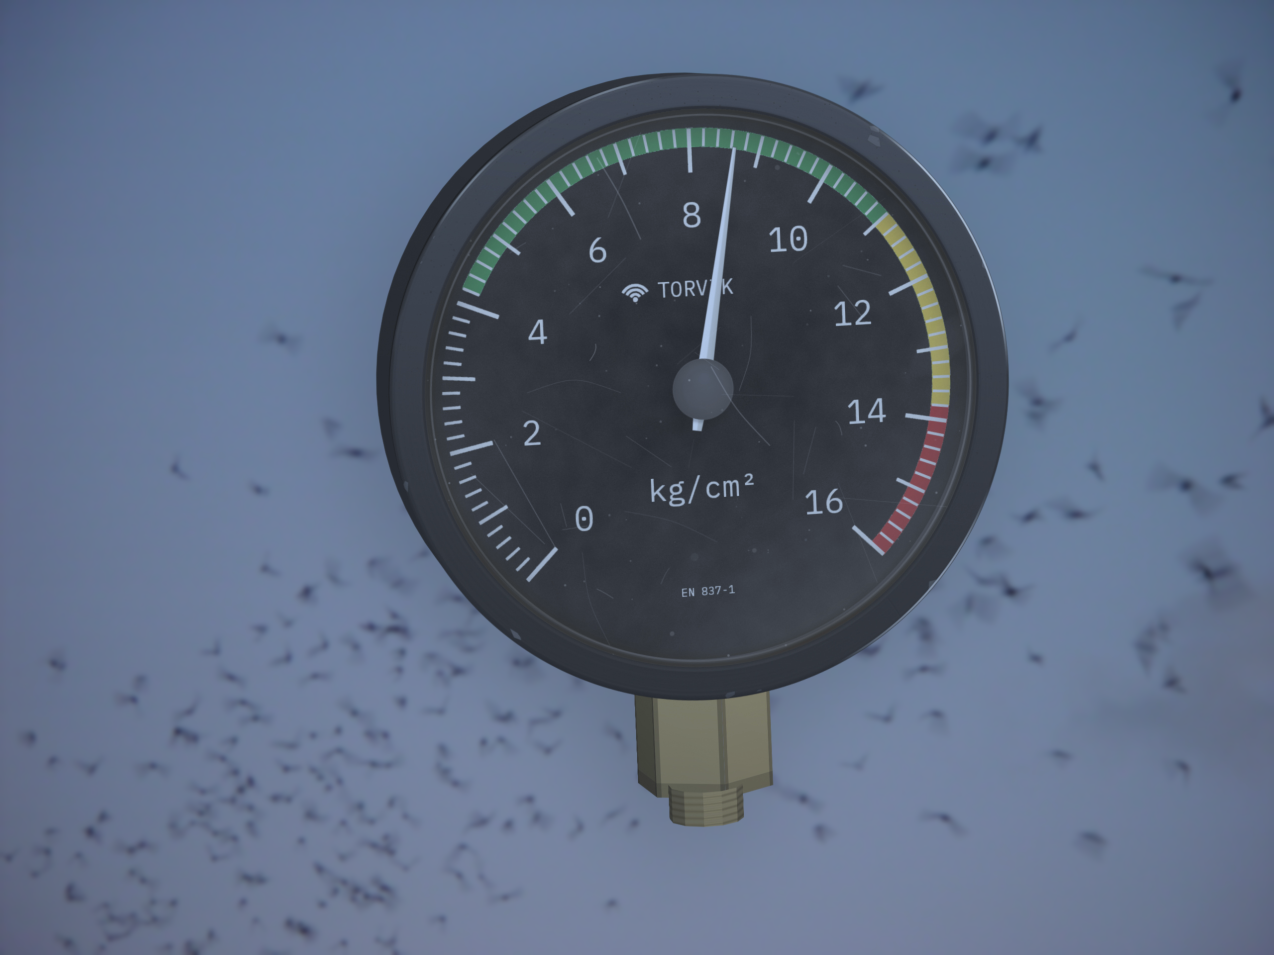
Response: 8.6 kg/cm²
